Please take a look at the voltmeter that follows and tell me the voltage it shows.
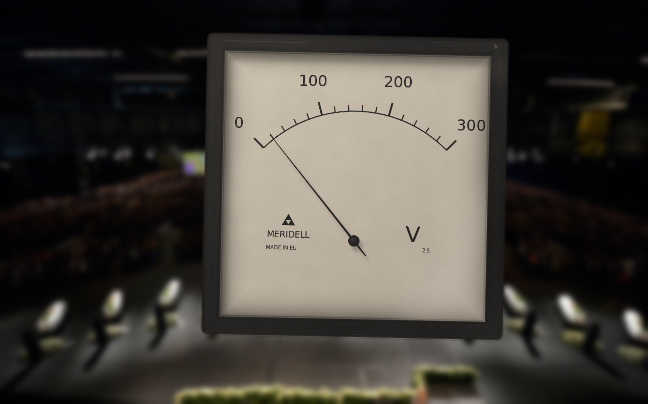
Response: 20 V
